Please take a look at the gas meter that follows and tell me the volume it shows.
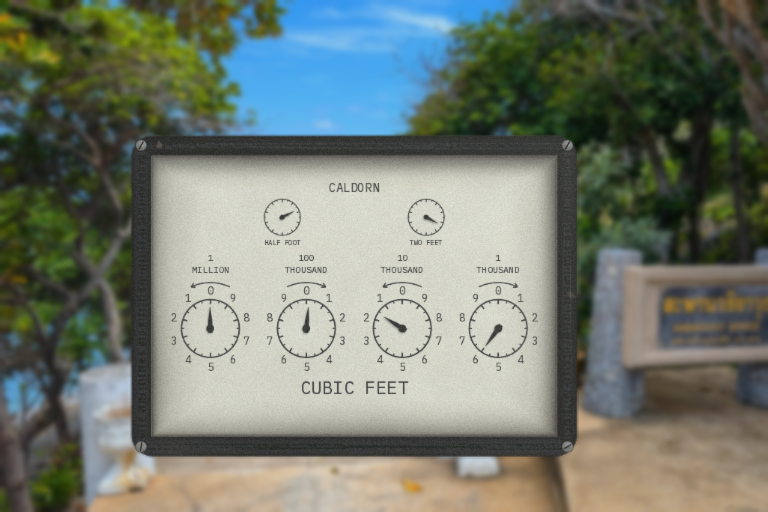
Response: 1600 ft³
